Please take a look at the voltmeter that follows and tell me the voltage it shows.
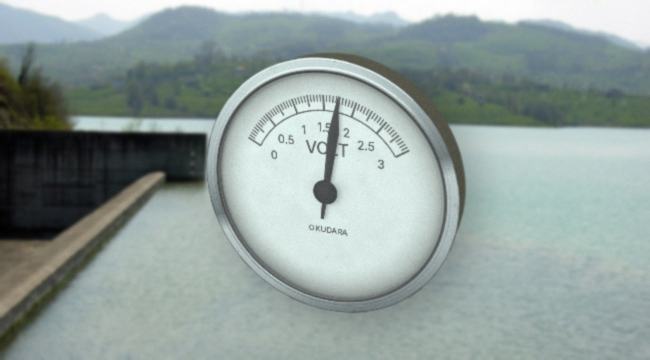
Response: 1.75 V
